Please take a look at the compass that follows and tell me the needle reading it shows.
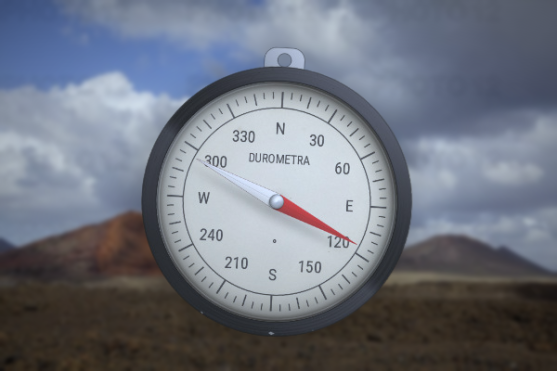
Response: 115 °
